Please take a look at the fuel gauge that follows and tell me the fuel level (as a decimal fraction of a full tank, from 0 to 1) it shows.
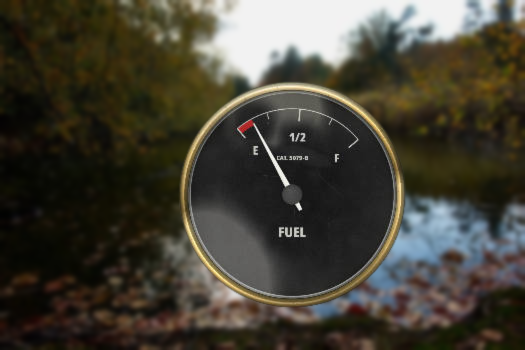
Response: 0.125
